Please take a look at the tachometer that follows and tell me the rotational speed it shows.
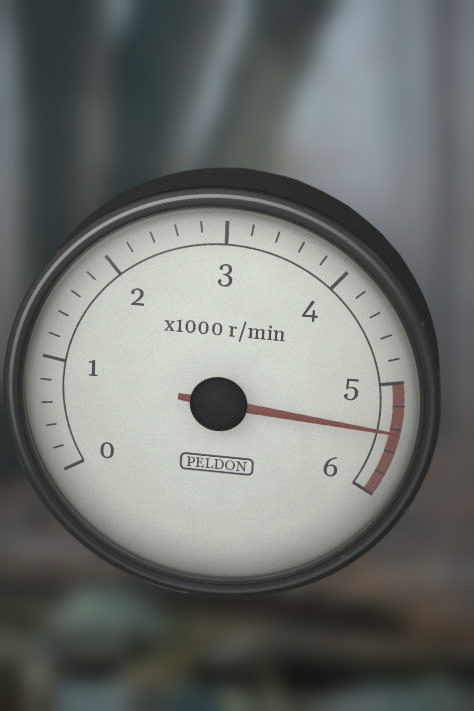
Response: 5400 rpm
